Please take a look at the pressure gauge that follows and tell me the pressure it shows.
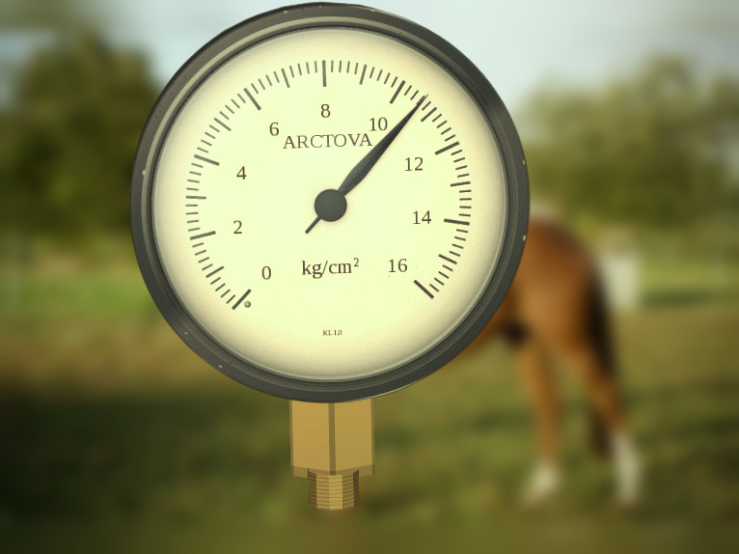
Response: 10.6 kg/cm²
